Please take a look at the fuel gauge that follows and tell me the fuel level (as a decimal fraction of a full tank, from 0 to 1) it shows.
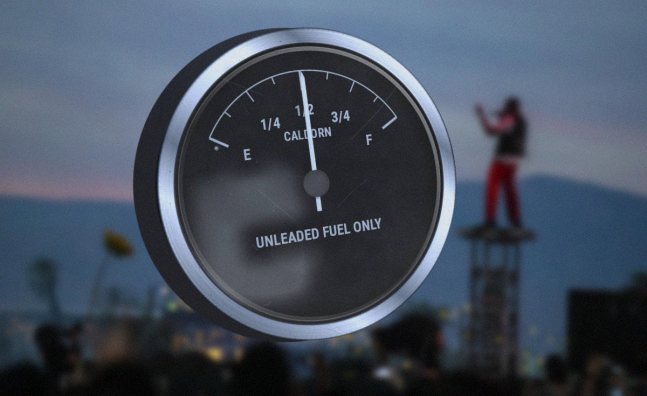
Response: 0.5
